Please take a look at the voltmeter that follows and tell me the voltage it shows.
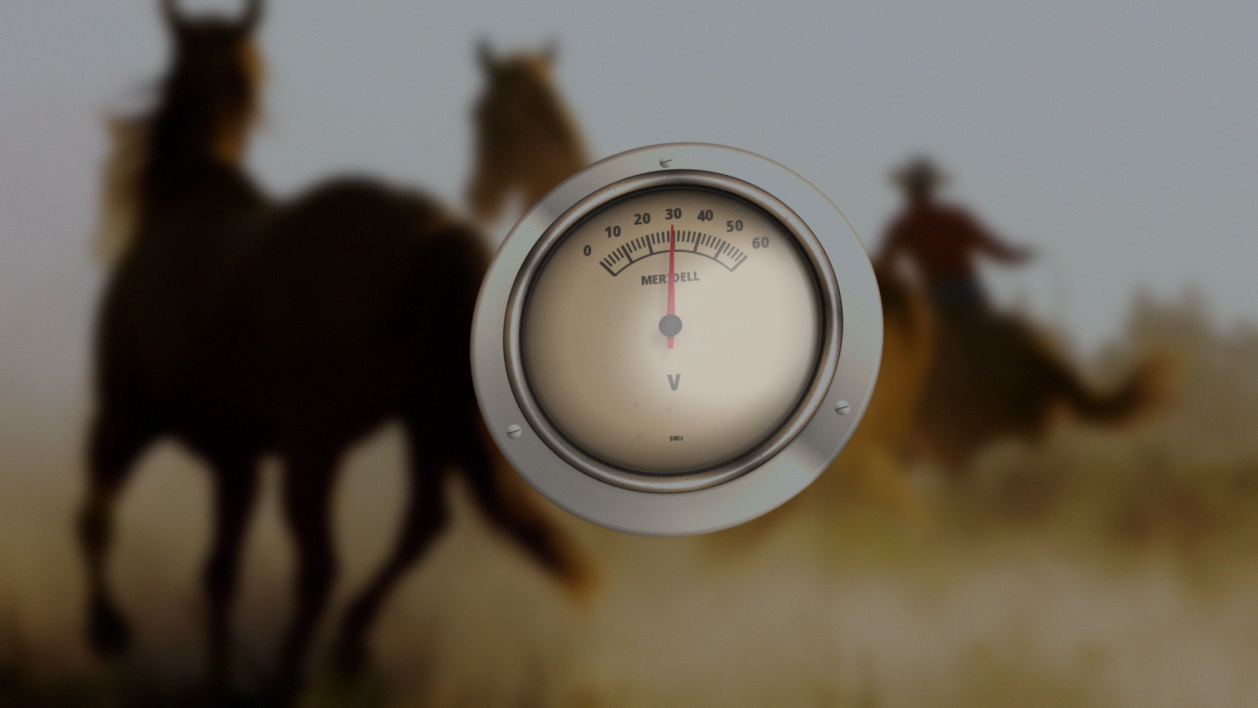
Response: 30 V
